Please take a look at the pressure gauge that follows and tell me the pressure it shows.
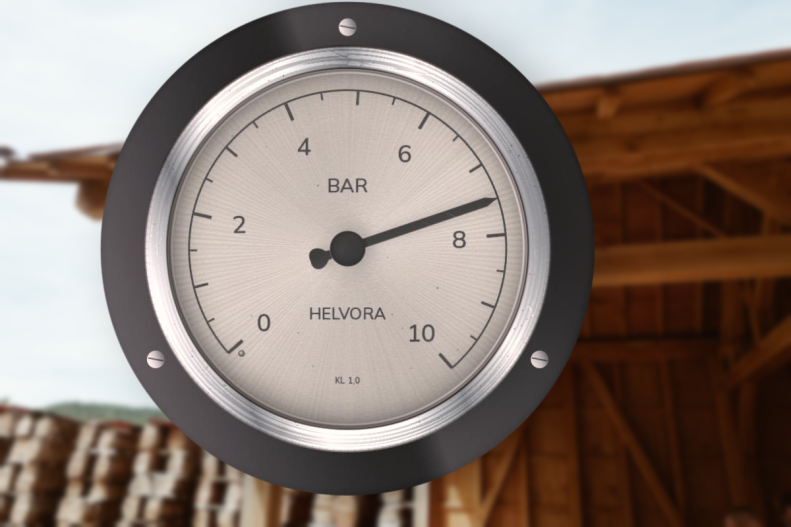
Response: 7.5 bar
